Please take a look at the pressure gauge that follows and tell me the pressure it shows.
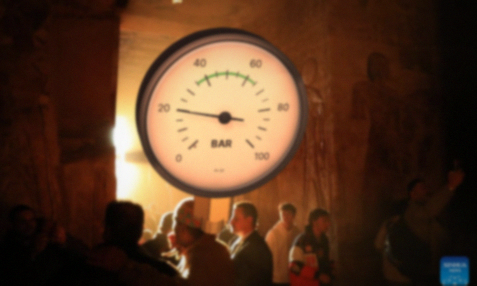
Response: 20 bar
